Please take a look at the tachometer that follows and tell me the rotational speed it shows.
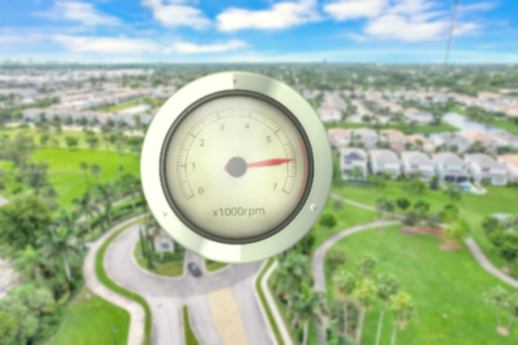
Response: 6000 rpm
